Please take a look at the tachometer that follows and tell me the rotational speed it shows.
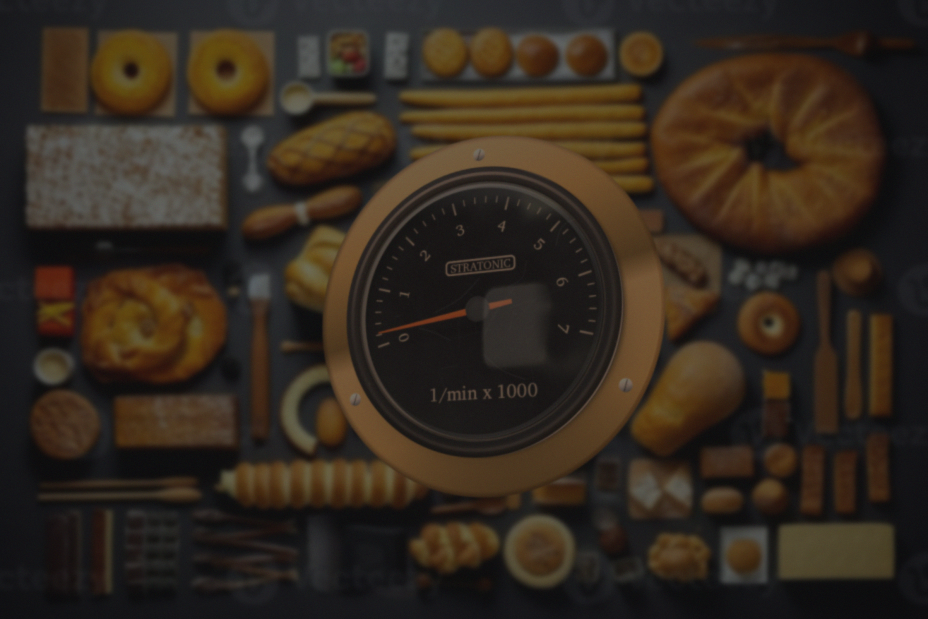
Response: 200 rpm
